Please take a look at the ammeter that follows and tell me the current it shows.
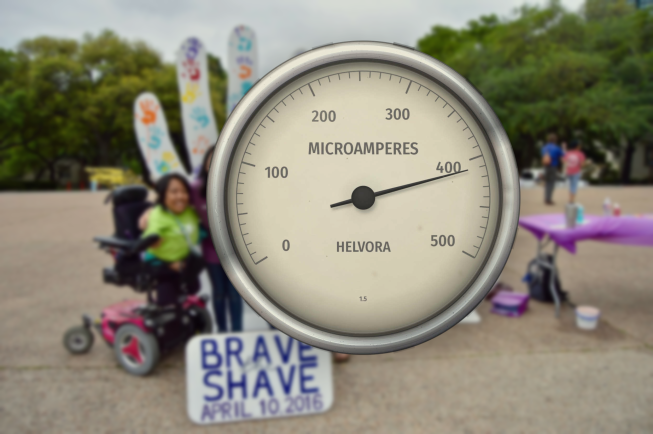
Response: 410 µA
